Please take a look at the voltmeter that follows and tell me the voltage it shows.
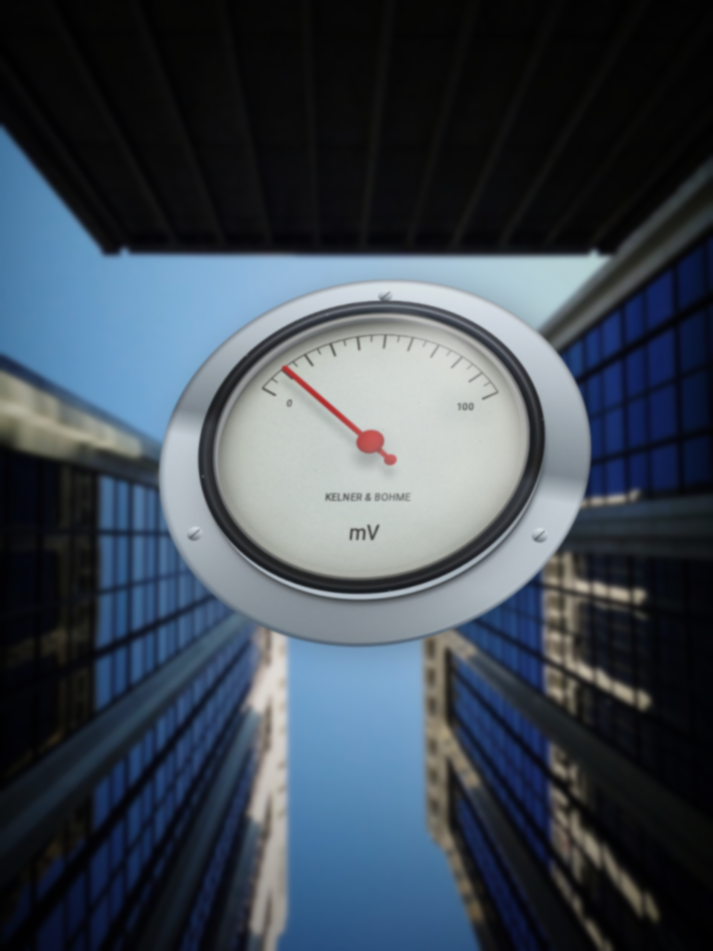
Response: 10 mV
